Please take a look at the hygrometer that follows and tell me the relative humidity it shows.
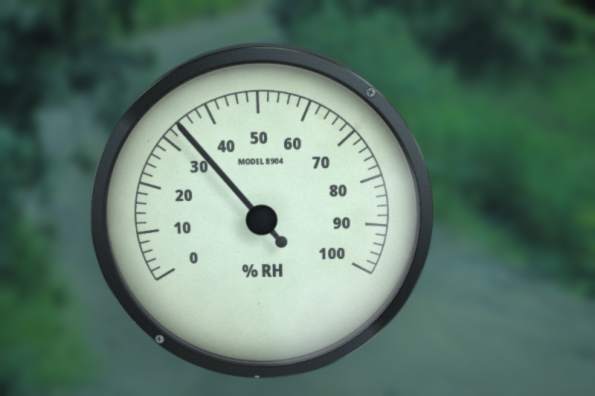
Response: 34 %
